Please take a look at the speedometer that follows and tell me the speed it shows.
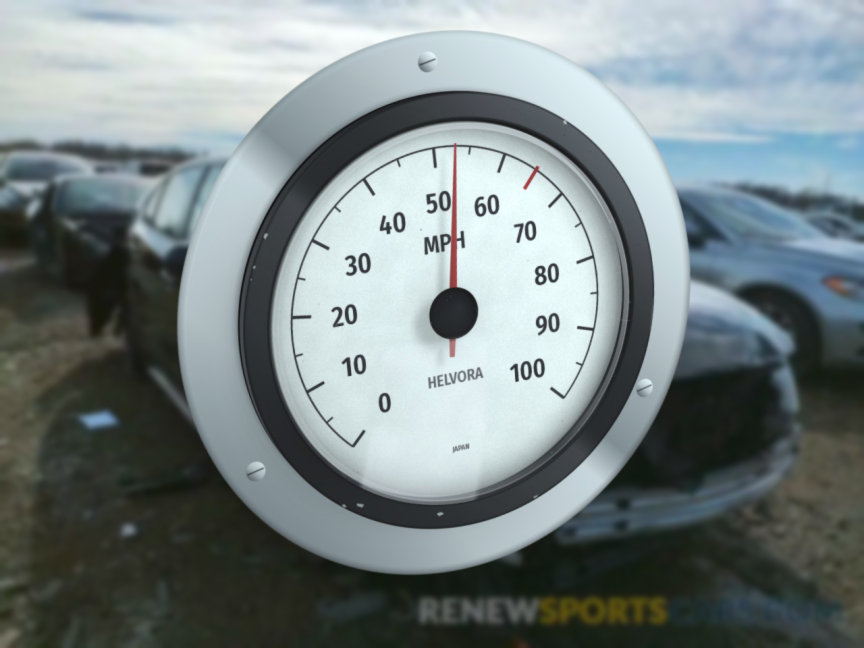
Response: 52.5 mph
